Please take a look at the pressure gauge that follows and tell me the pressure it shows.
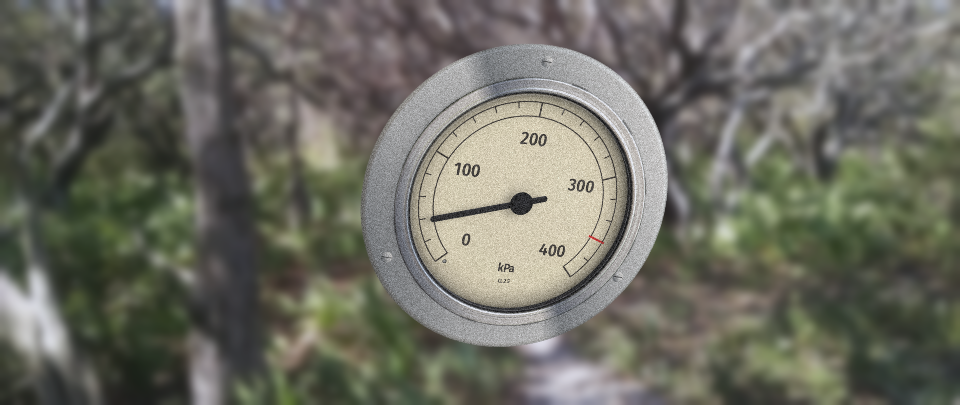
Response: 40 kPa
